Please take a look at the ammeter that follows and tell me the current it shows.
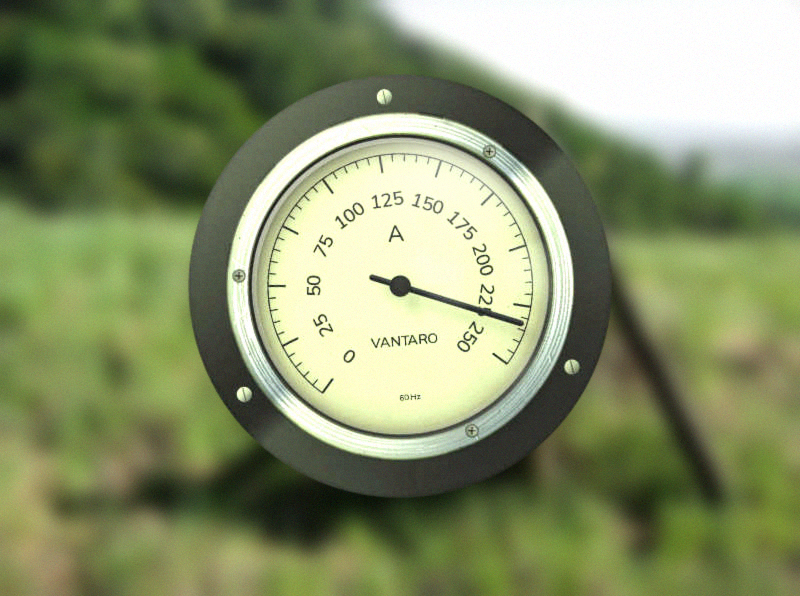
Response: 232.5 A
